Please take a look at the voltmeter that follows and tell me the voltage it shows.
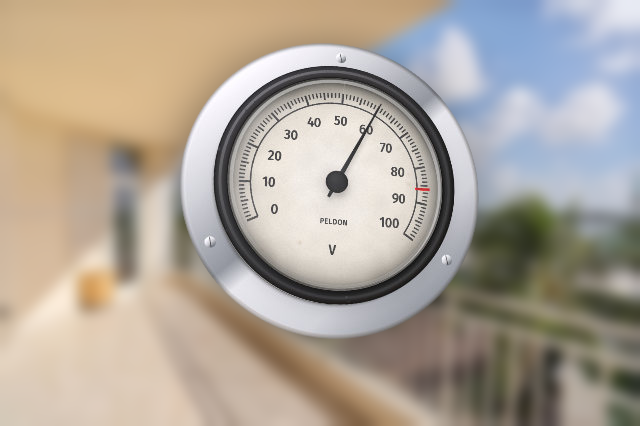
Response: 60 V
